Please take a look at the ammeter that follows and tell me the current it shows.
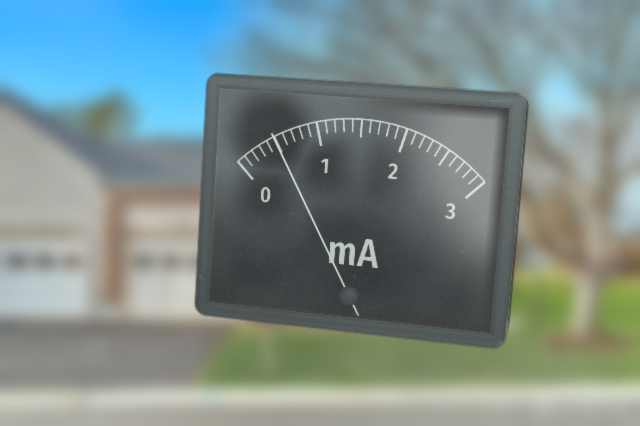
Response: 0.5 mA
